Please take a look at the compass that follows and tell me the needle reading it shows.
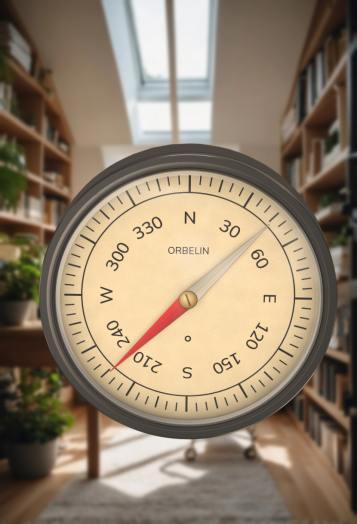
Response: 225 °
